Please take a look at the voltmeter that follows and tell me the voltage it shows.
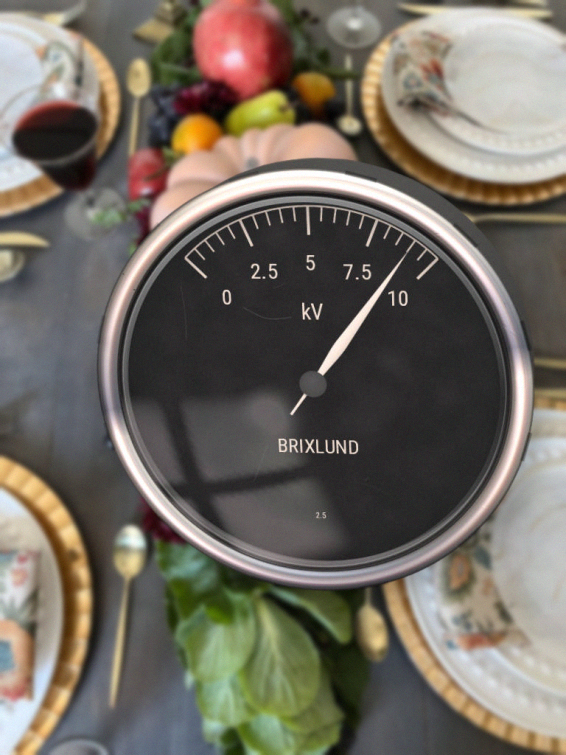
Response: 9 kV
